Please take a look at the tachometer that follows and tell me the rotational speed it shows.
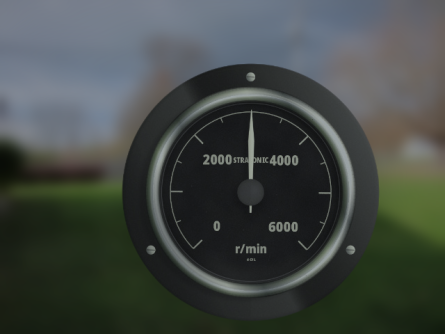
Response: 3000 rpm
